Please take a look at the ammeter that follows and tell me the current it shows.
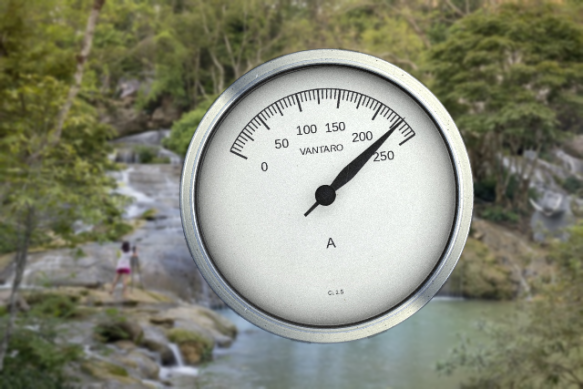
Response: 230 A
